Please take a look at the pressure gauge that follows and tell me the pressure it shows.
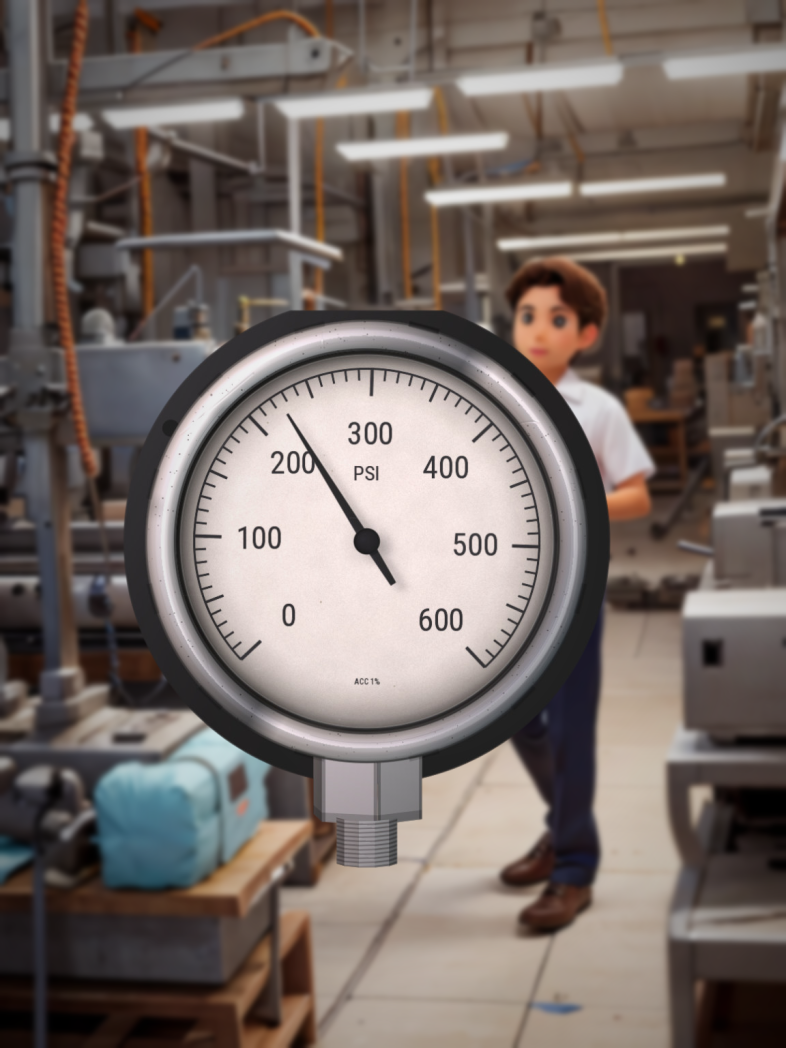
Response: 225 psi
